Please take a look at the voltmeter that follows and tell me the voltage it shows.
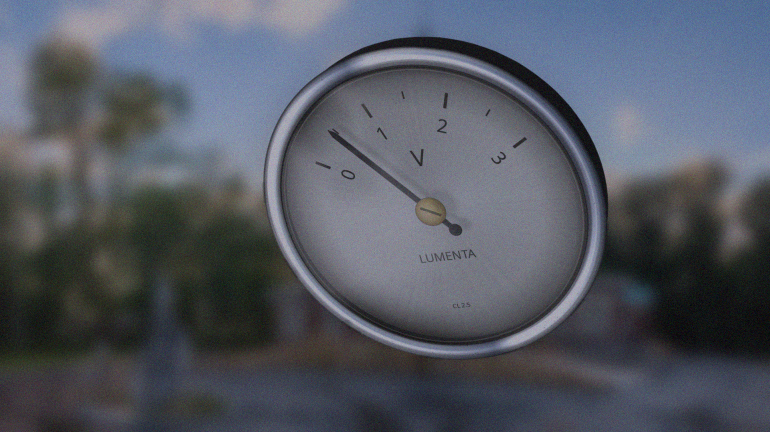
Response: 0.5 V
